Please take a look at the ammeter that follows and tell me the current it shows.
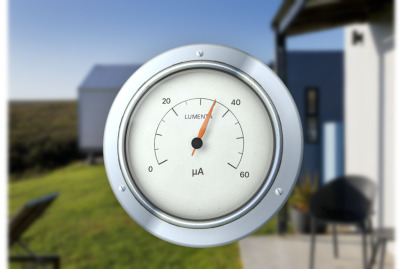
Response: 35 µA
